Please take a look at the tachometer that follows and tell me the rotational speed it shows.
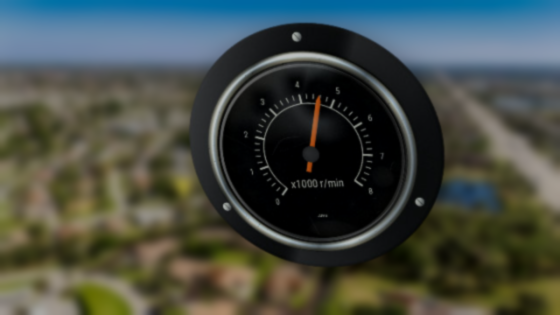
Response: 4600 rpm
